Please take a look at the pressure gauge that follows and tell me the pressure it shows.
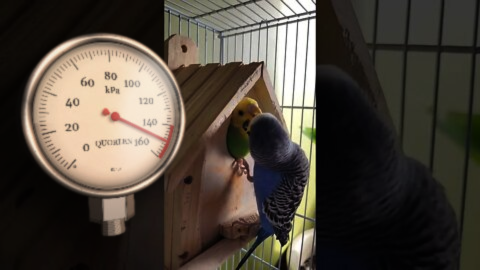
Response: 150 kPa
